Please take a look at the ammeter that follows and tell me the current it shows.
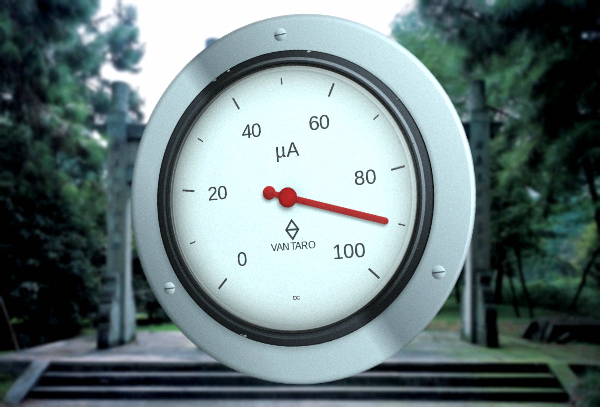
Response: 90 µA
